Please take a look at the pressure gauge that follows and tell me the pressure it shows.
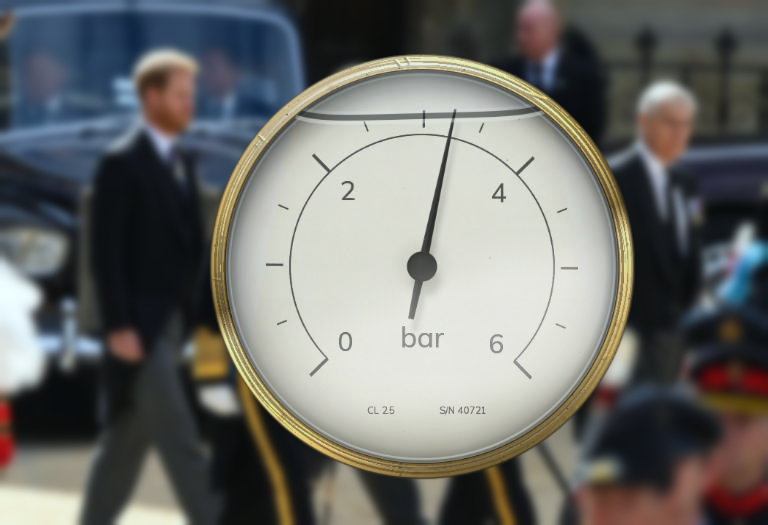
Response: 3.25 bar
